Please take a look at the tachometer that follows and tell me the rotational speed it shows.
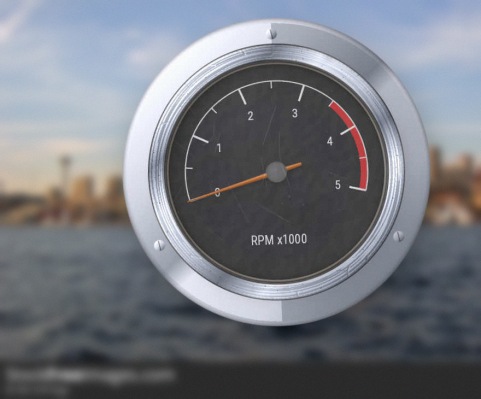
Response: 0 rpm
